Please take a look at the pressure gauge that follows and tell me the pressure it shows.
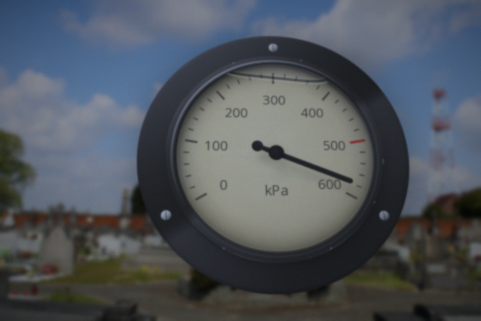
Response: 580 kPa
